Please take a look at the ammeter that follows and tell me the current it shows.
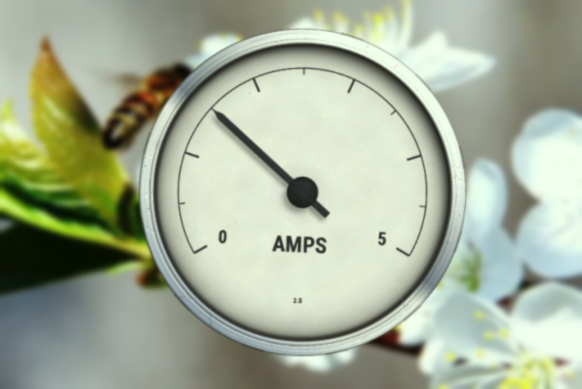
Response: 1.5 A
